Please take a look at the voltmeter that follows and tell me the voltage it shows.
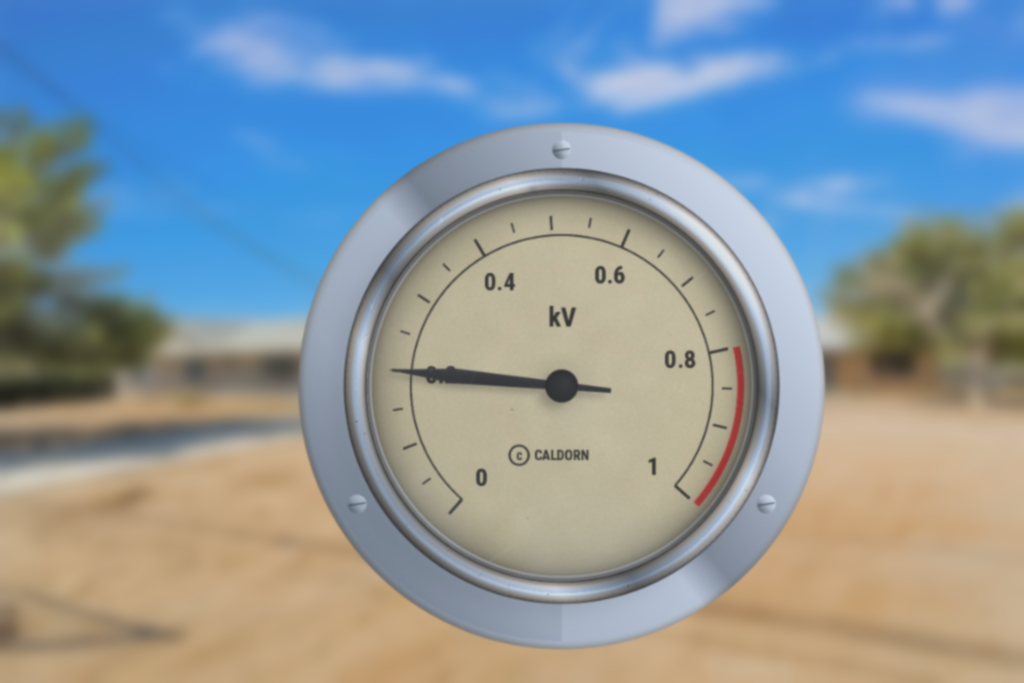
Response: 0.2 kV
